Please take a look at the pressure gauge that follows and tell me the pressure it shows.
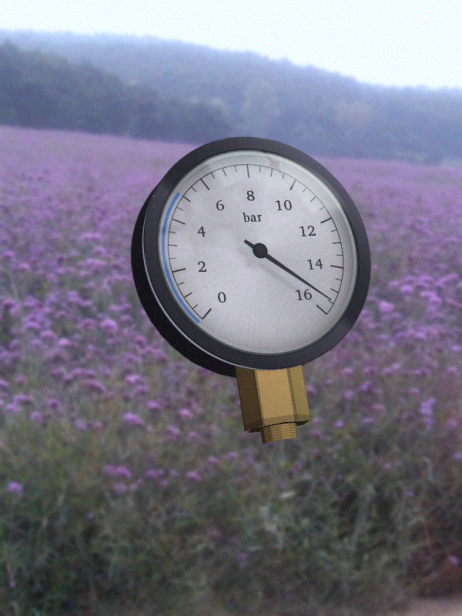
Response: 15.5 bar
